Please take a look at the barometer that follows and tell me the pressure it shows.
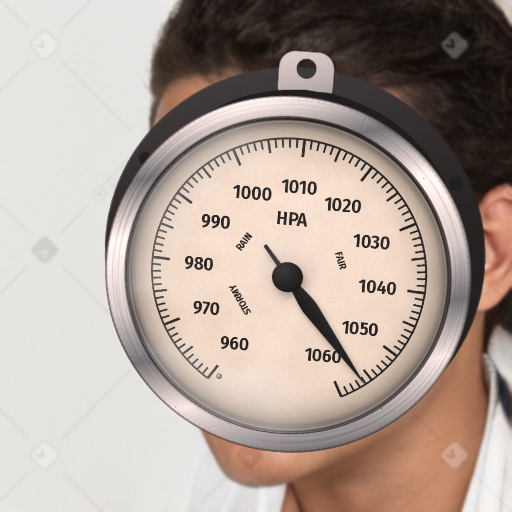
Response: 1056 hPa
